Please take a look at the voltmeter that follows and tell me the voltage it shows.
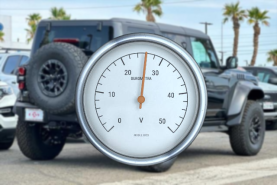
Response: 26 V
